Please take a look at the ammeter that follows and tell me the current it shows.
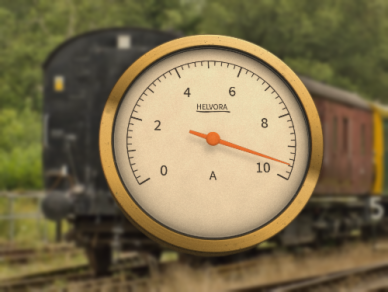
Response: 9.6 A
